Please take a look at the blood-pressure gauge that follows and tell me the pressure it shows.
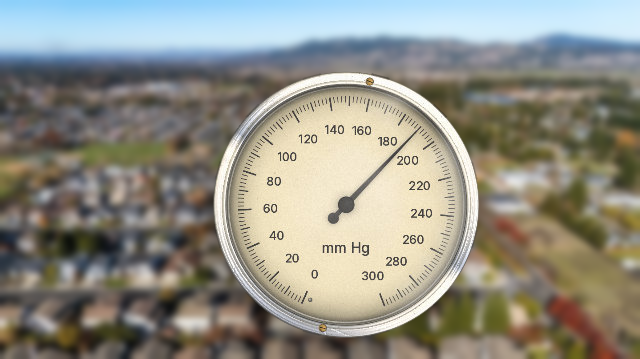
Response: 190 mmHg
